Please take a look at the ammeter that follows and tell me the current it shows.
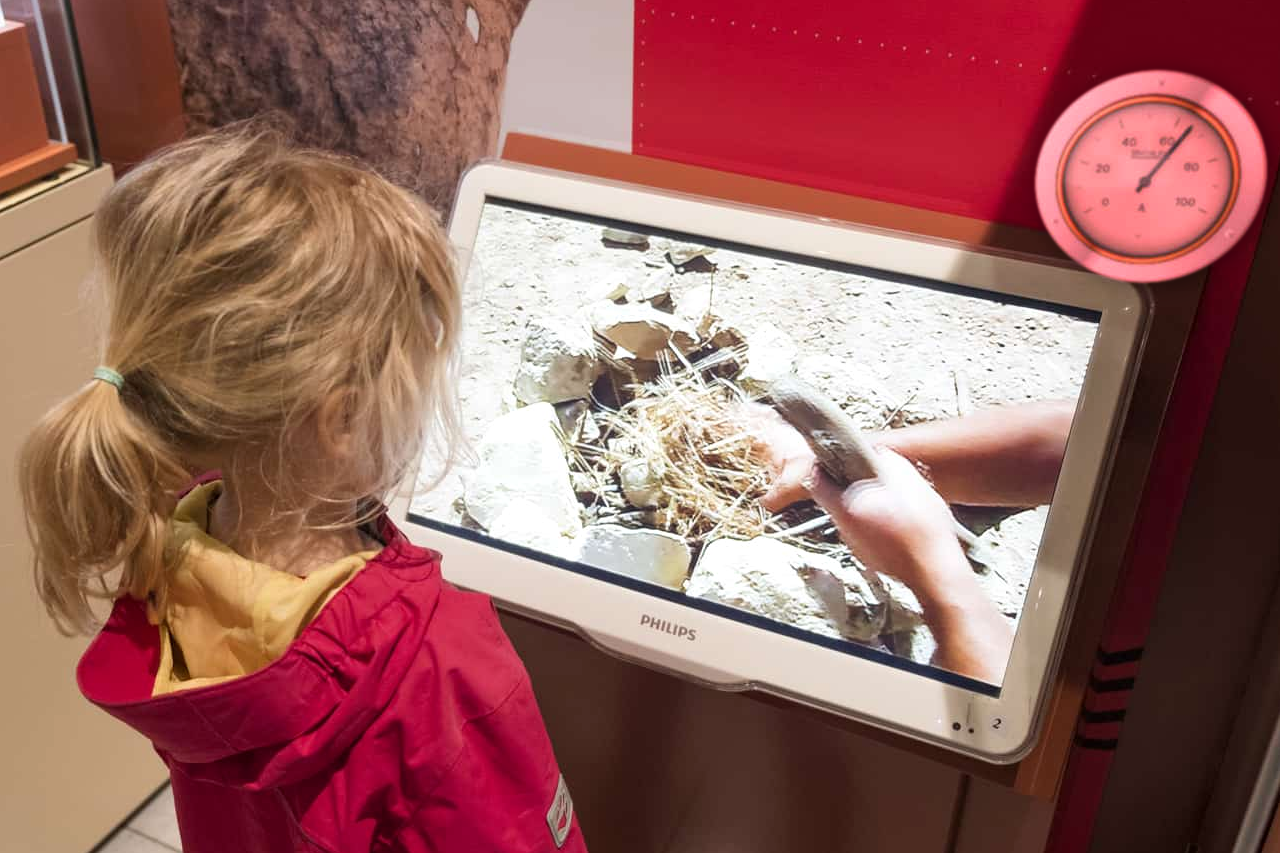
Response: 65 A
